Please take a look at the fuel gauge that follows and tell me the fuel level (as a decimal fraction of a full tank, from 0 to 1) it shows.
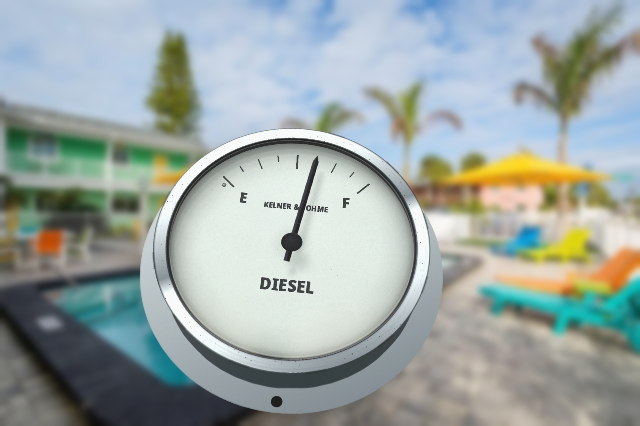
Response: 0.625
